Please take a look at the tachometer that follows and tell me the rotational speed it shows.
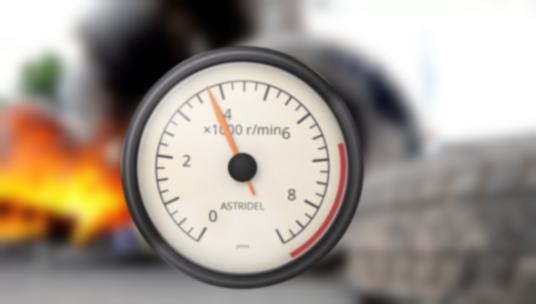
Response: 3750 rpm
